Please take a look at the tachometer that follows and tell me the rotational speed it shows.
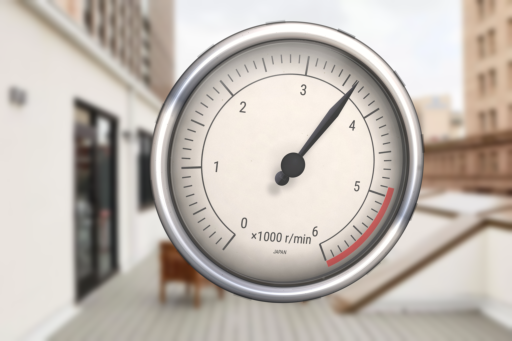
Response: 3600 rpm
